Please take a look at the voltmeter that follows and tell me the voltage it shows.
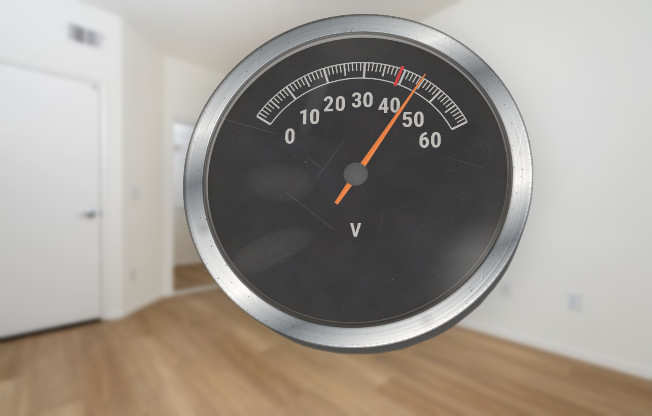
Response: 45 V
